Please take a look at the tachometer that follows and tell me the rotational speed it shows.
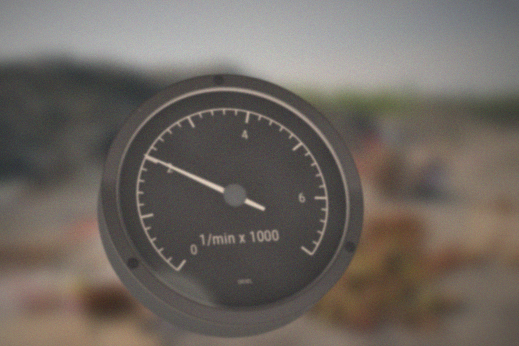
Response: 2000 rpm
